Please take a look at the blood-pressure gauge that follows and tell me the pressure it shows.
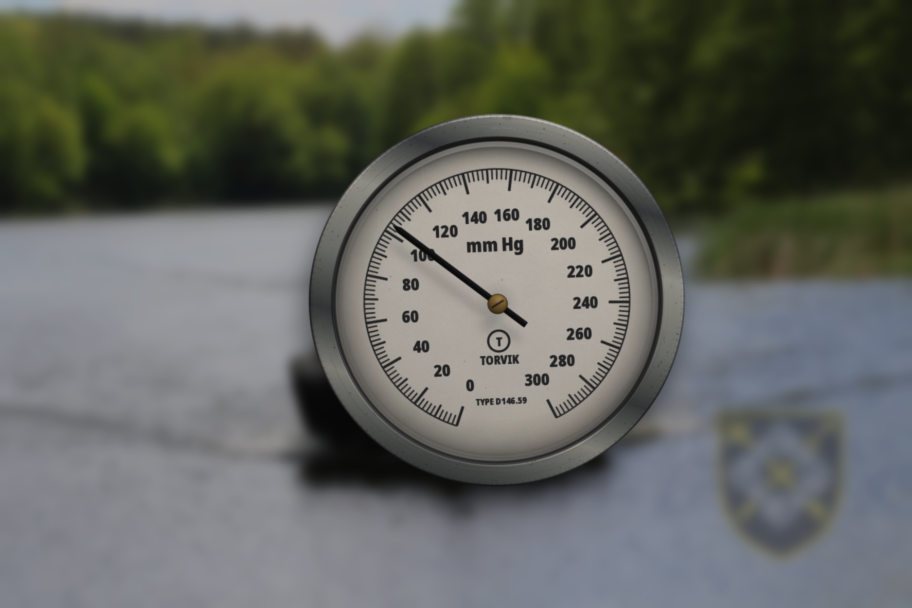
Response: 104 mmHg
